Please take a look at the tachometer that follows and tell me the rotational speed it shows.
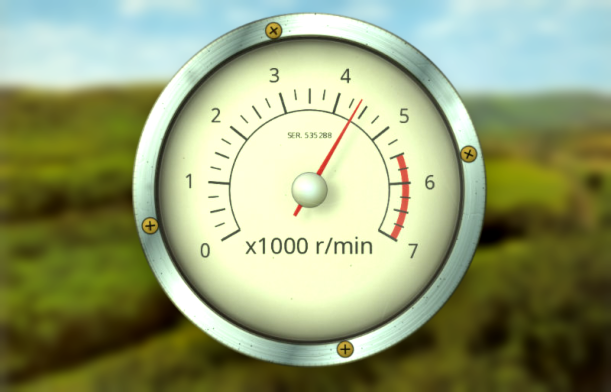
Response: 4375 rpm
